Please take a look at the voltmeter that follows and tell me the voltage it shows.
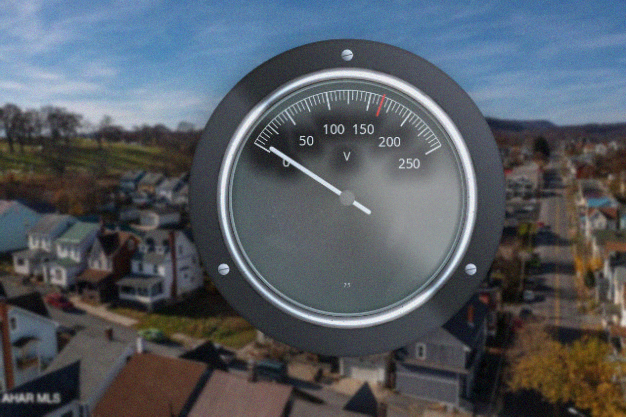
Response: 5 V
